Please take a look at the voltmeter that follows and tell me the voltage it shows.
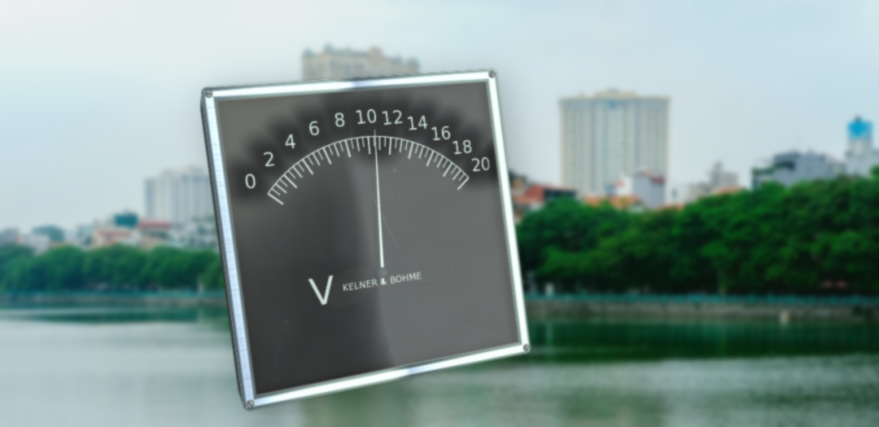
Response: 10.5 V
